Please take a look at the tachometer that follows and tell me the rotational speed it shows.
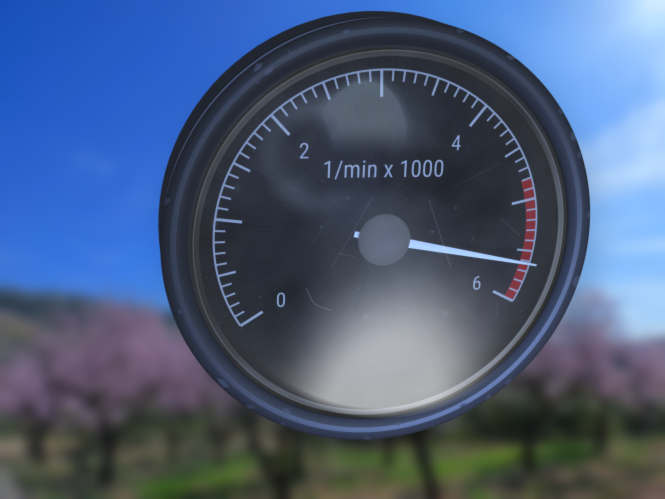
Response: 5600 rpm
